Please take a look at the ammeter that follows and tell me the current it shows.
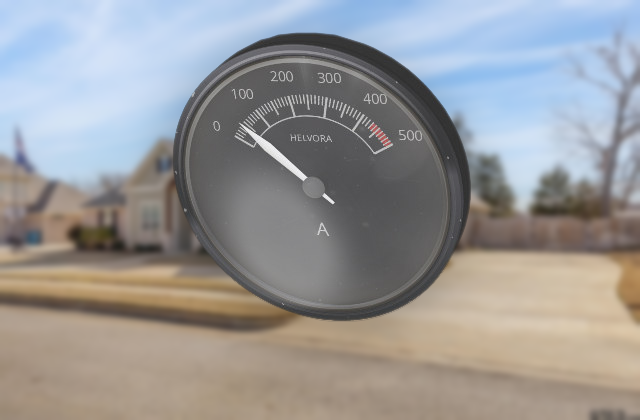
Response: 50 A
